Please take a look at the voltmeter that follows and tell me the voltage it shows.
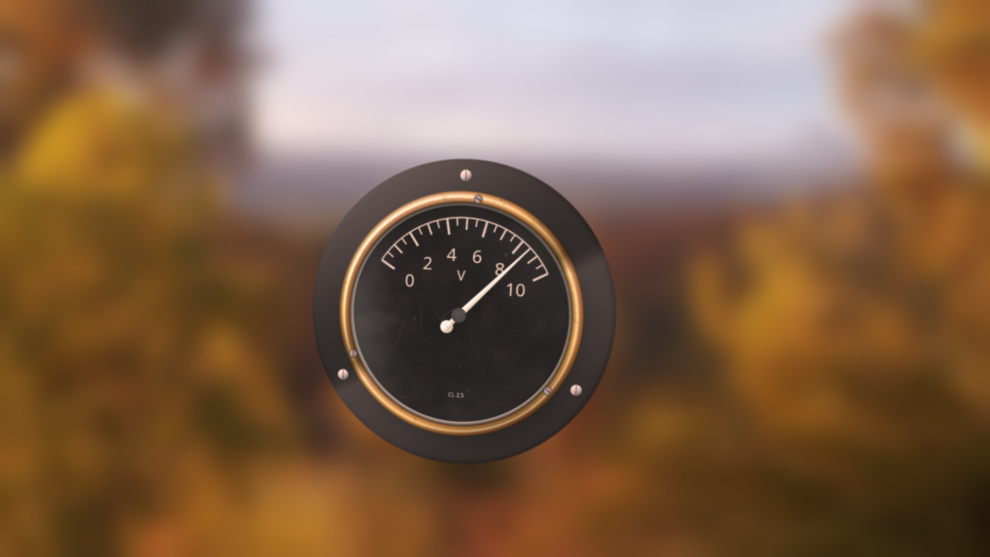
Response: 8.5 V
